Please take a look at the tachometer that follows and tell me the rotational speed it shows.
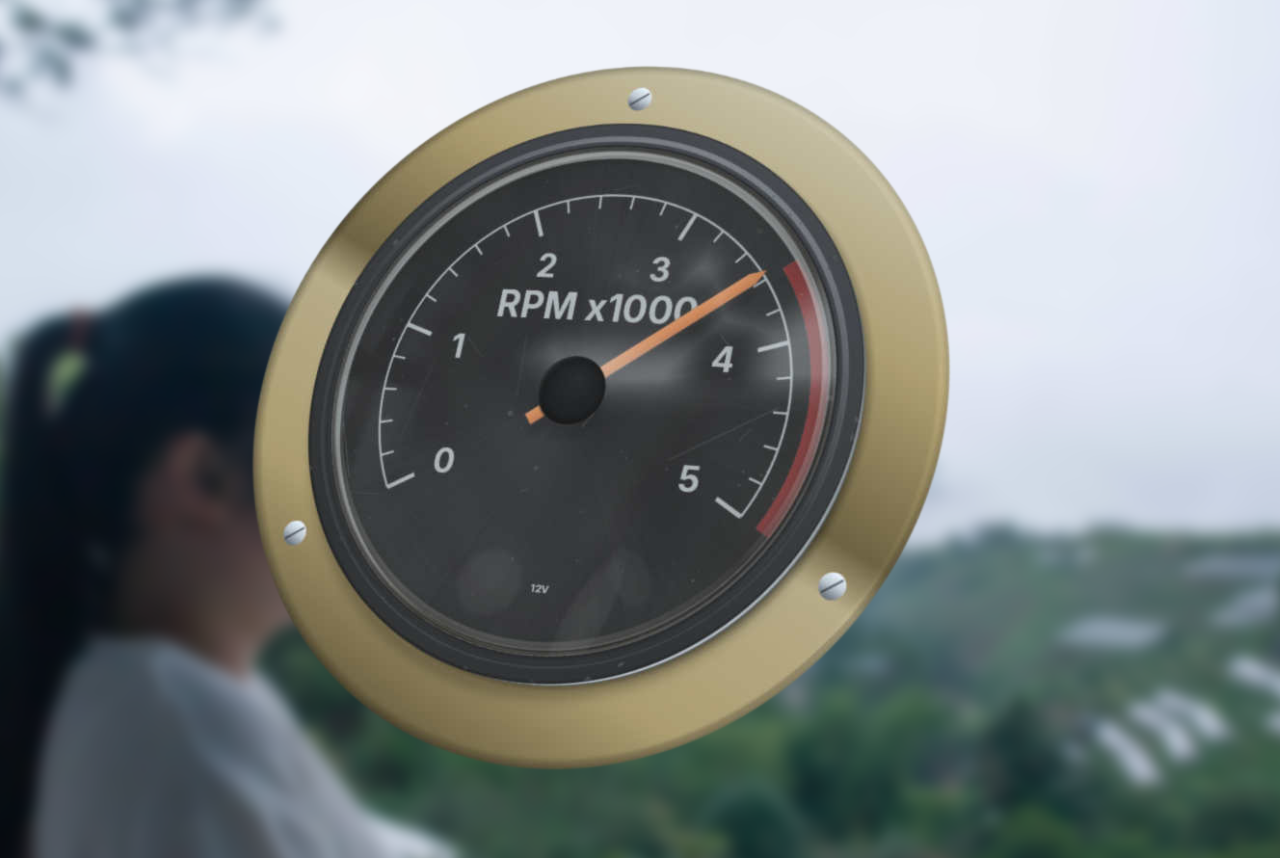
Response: 3600 rpm
